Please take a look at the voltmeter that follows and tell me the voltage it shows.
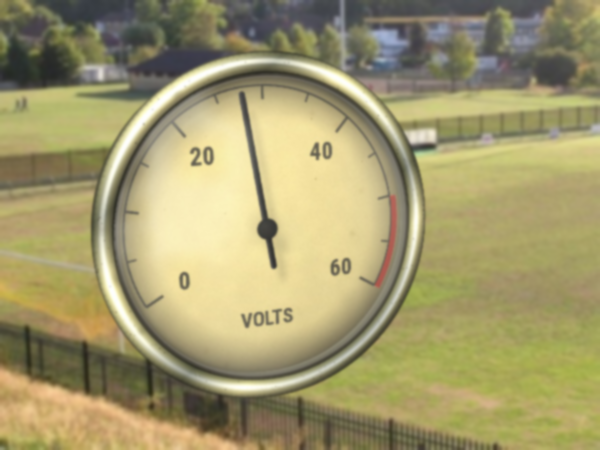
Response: 27.5 V
